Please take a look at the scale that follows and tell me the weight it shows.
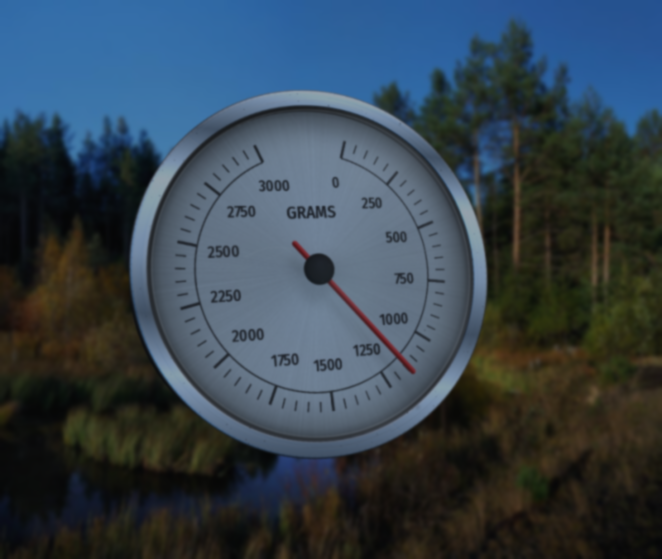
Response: 1150 g
